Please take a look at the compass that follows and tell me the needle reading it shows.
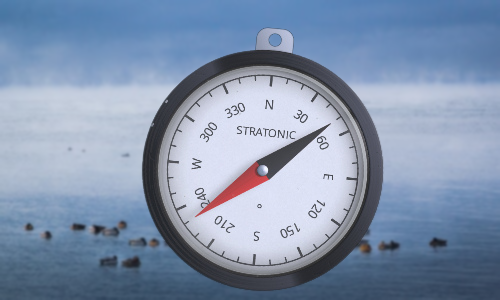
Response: 230 °
